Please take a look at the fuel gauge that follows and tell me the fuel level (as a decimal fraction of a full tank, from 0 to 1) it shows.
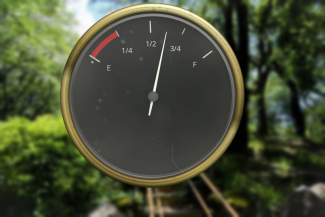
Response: 0.625
